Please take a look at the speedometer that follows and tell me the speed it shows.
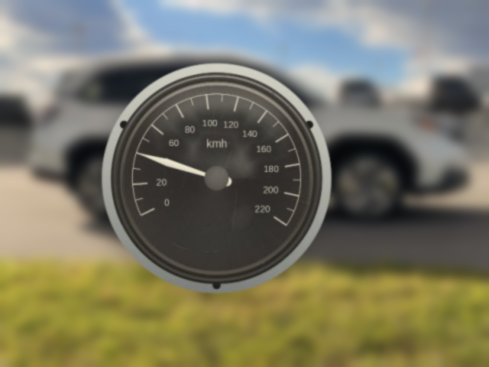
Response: 40 km/h
